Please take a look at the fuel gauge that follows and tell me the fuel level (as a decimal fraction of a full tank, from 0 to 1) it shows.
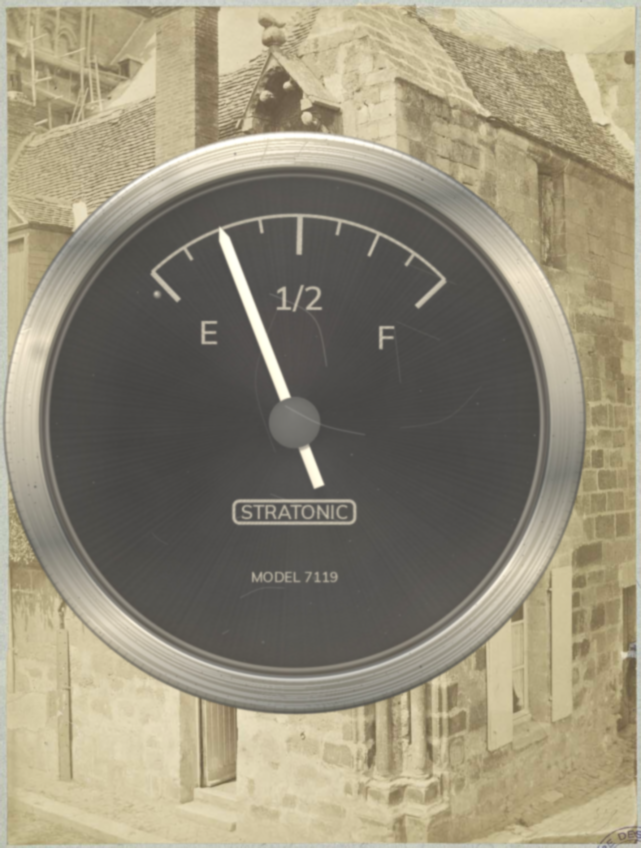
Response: 0.25
